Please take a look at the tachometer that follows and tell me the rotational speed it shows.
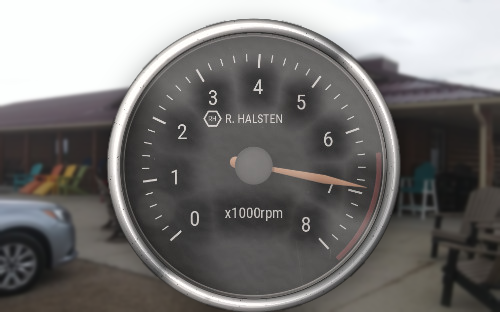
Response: 6900 rpm
